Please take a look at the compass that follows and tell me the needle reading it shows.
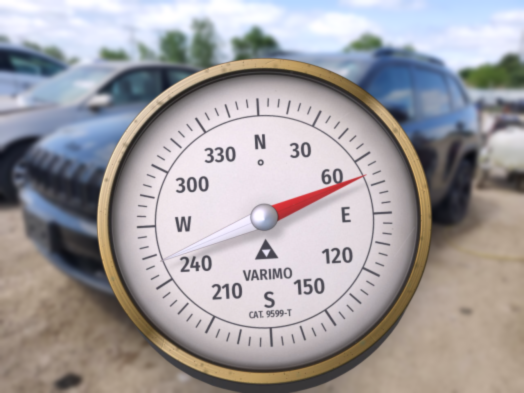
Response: 70 °
